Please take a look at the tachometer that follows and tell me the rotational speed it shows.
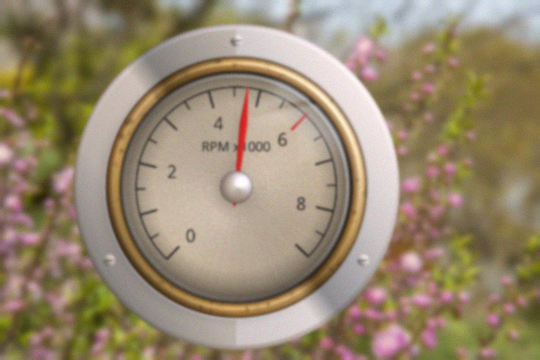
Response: 4750 rpm
